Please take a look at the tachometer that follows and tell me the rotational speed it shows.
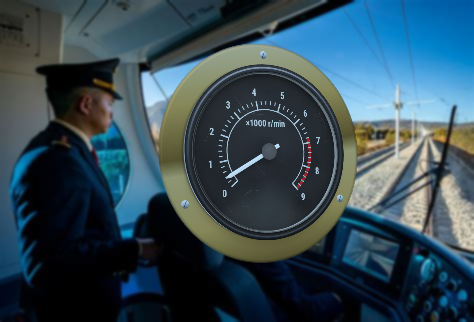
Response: 400 rpm
